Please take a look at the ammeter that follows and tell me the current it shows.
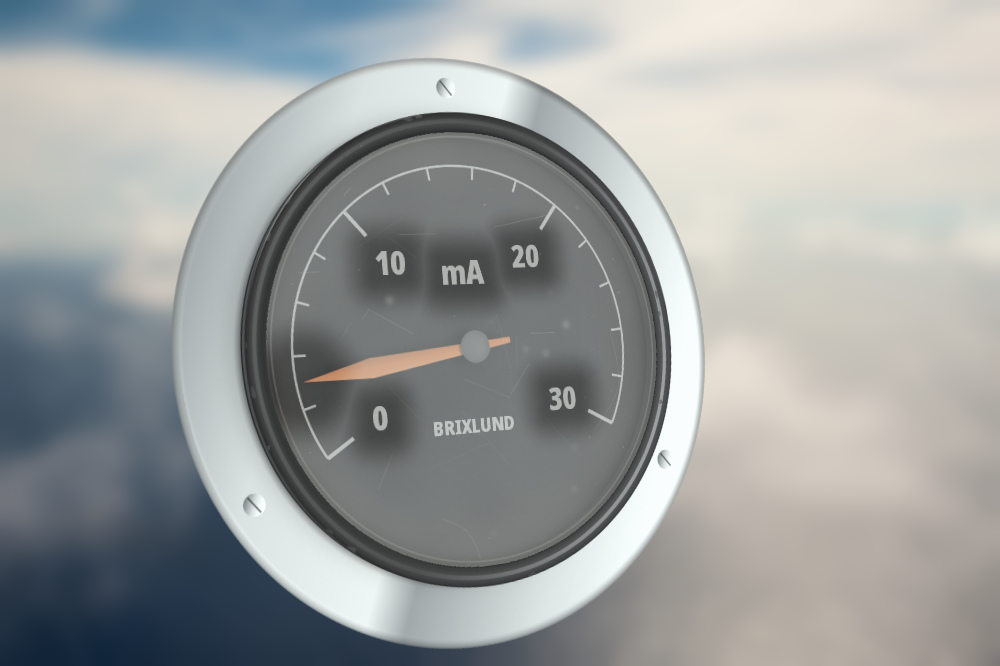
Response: 3 mA
